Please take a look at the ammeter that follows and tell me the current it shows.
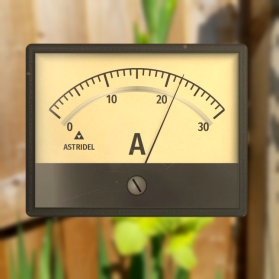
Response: 22 A
